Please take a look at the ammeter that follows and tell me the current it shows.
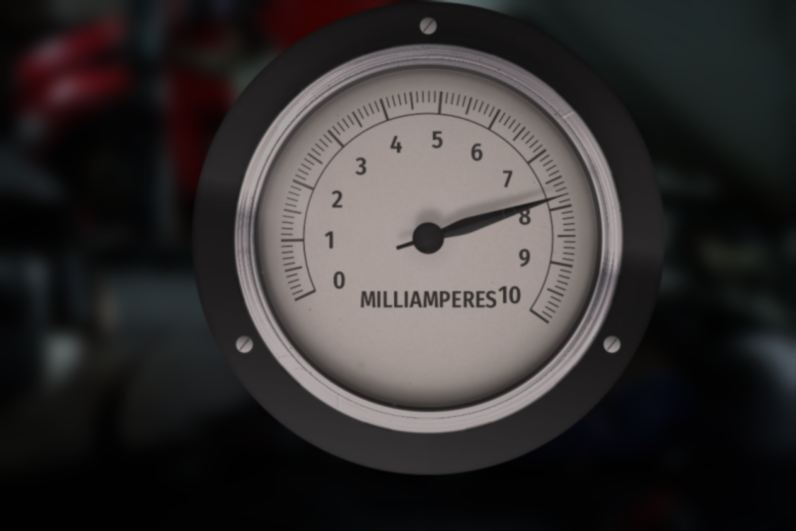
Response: 7.8 mA
